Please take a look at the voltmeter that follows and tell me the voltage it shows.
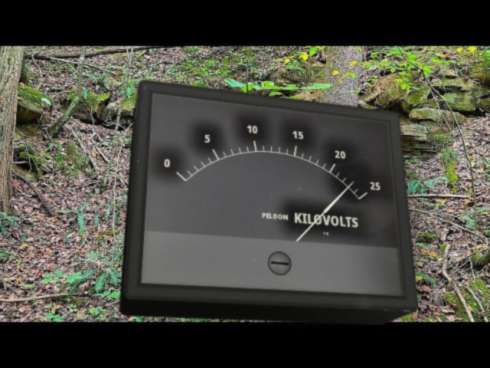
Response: 23 kV
